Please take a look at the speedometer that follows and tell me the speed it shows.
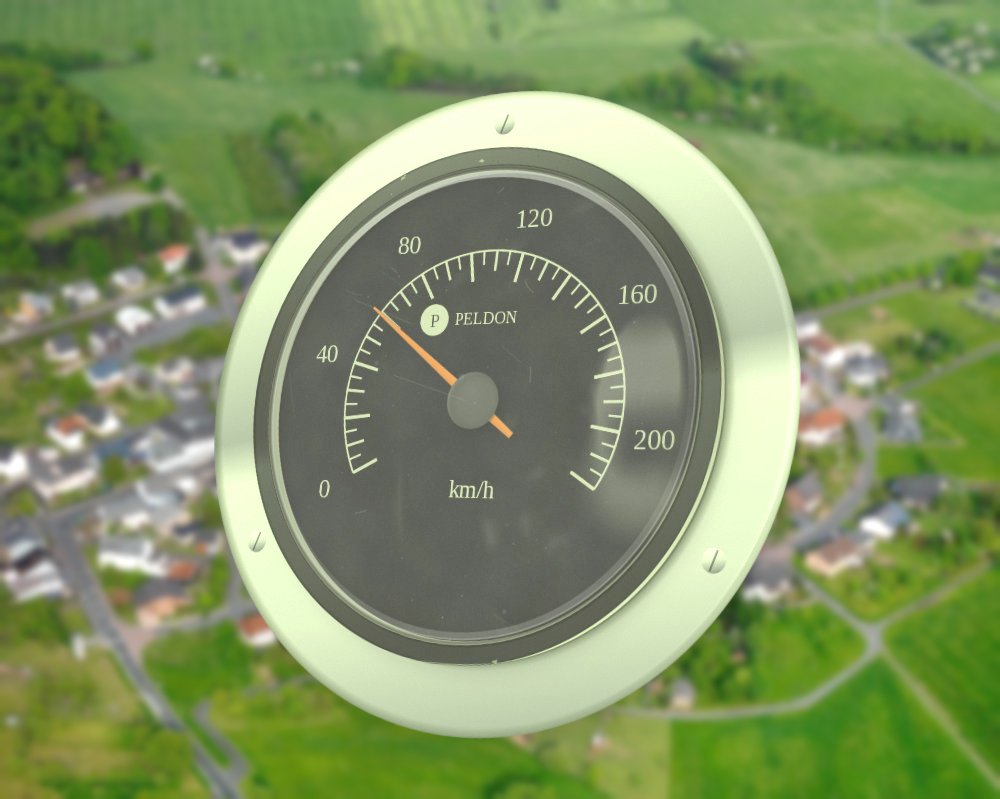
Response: 60 km/h
